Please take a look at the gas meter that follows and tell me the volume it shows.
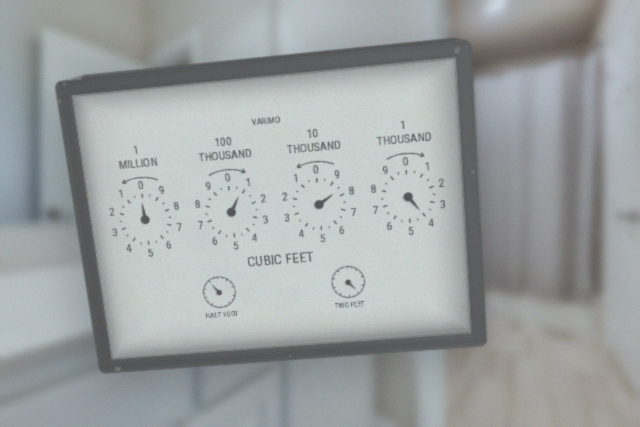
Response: 8400 ft³
